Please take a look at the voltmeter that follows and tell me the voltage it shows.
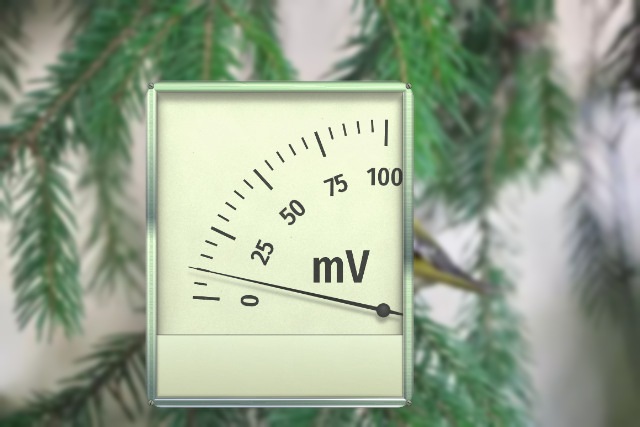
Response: 10 mV
